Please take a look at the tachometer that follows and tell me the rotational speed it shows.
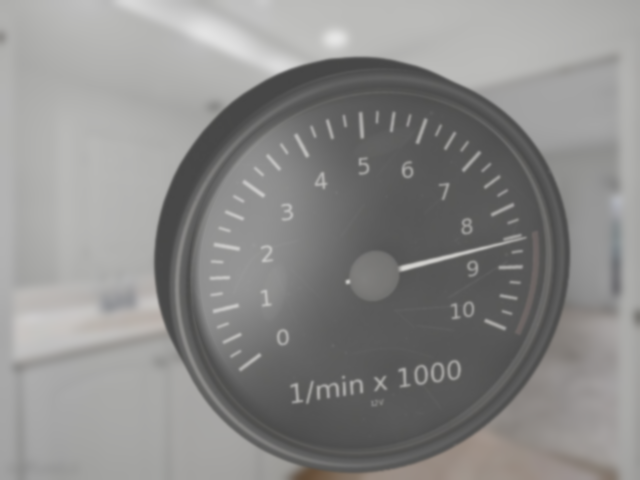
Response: 8500 rpm
